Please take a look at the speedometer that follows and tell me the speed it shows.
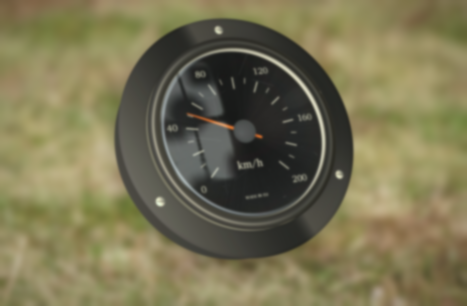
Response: 50 km/h
